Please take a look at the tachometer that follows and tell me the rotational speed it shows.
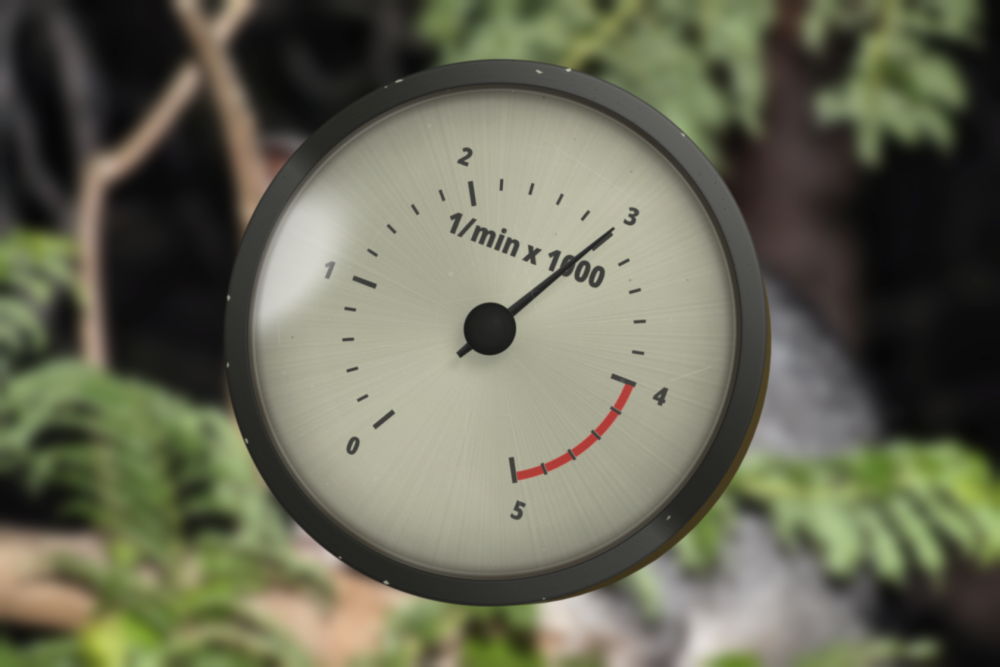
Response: 3000 rpm
